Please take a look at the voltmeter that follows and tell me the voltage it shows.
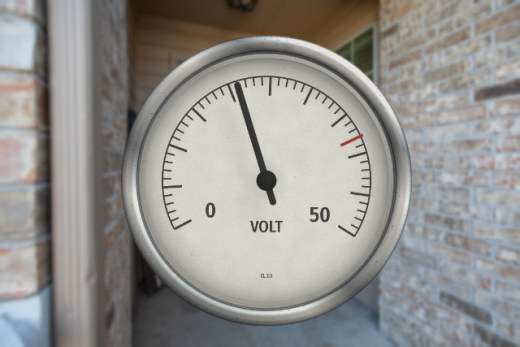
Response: 21 V
